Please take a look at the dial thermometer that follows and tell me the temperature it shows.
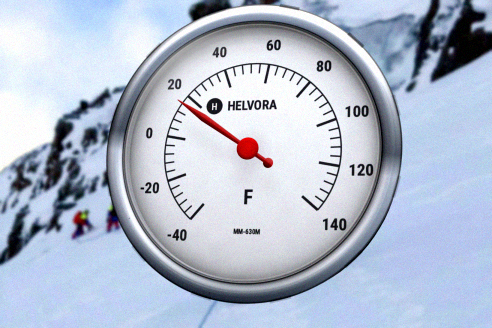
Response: 16 °F
